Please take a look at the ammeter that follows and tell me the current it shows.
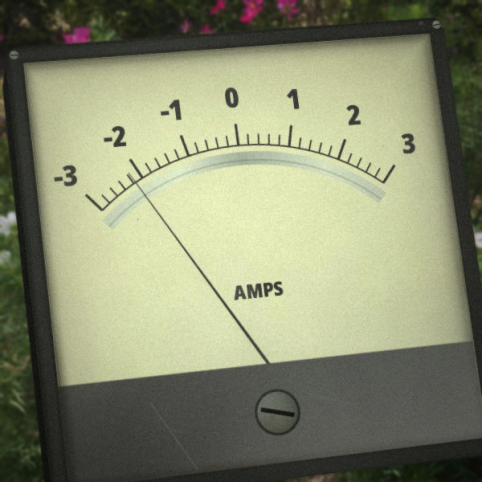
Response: -2.2 A
